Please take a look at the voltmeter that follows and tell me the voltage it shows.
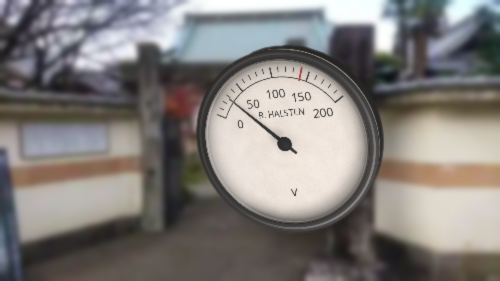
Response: 30 V
